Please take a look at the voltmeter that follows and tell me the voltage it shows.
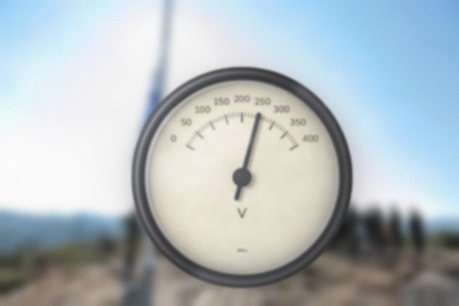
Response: 250 V
